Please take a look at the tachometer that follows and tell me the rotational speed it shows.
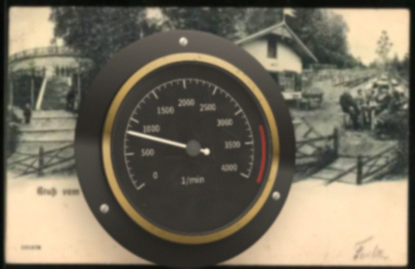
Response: 800 rpm
